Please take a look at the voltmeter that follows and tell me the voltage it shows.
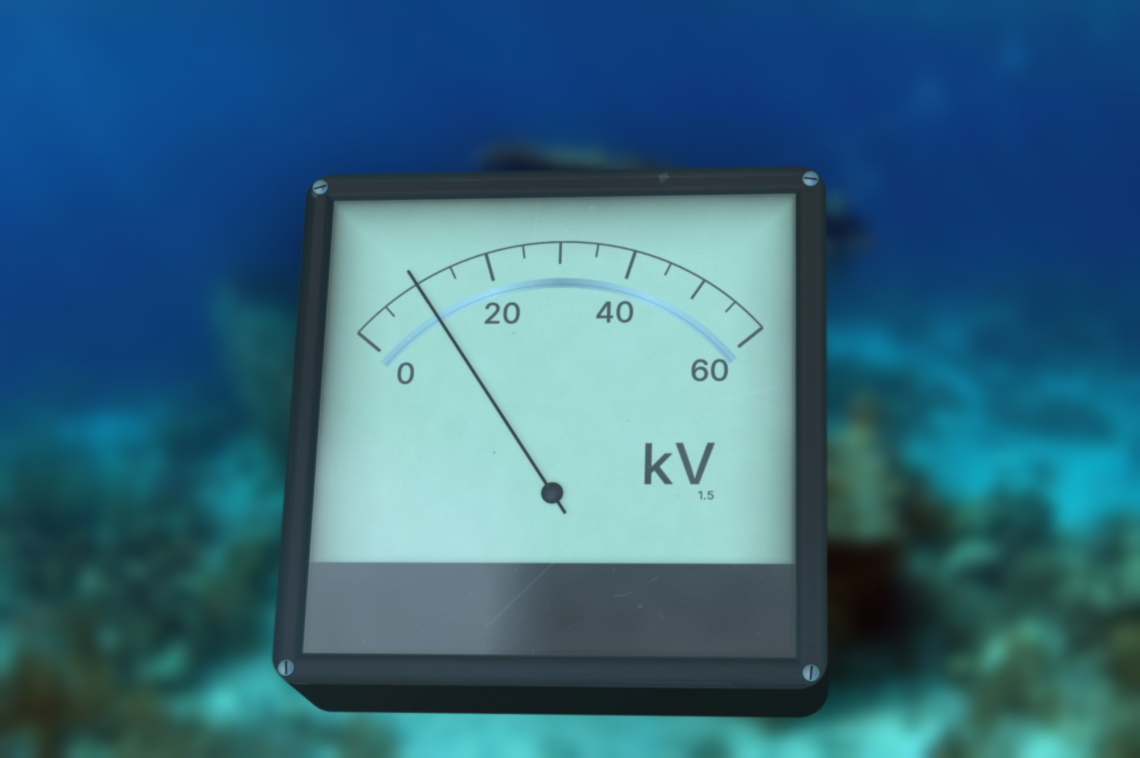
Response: 10 kV
